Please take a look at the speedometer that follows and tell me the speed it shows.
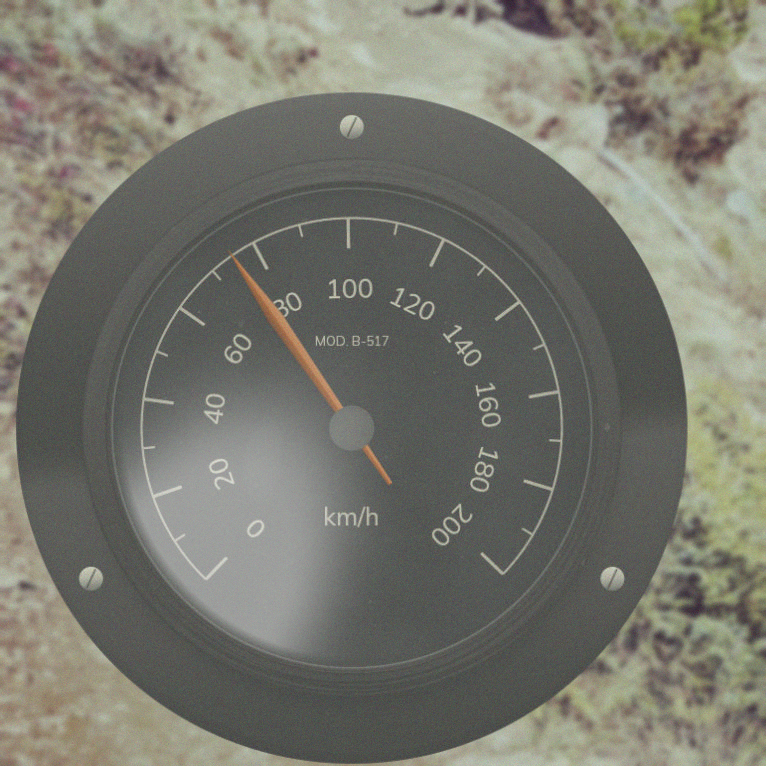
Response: 75 km/h
